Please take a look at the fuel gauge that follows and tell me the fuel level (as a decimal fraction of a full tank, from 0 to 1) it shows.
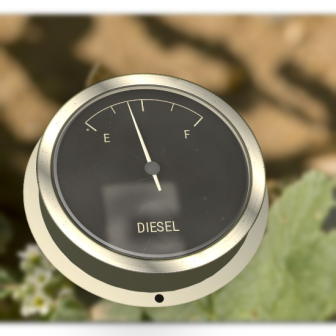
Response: 0.375
